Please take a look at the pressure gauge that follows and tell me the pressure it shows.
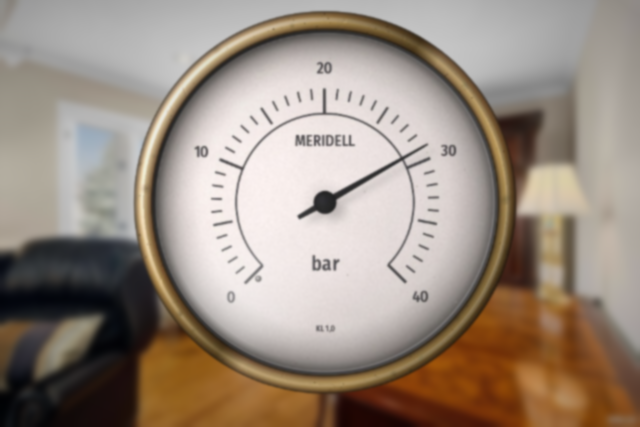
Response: 29 bar
